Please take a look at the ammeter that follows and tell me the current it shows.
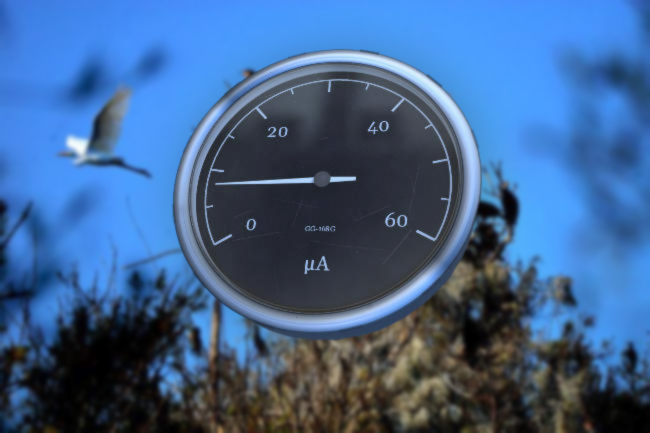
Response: 7.5 µA
